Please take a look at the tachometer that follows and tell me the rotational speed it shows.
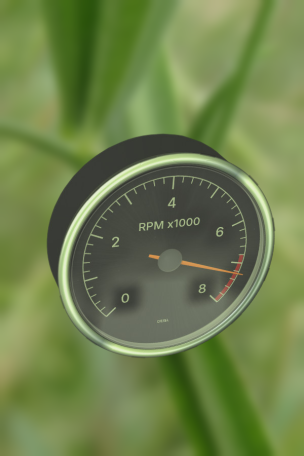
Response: 7200 rpm
